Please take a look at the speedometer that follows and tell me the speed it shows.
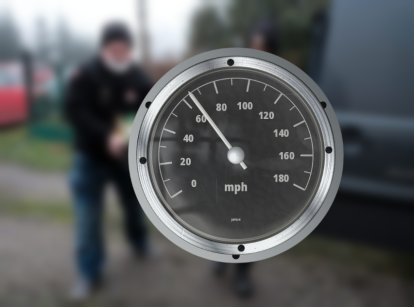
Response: 65 mph
